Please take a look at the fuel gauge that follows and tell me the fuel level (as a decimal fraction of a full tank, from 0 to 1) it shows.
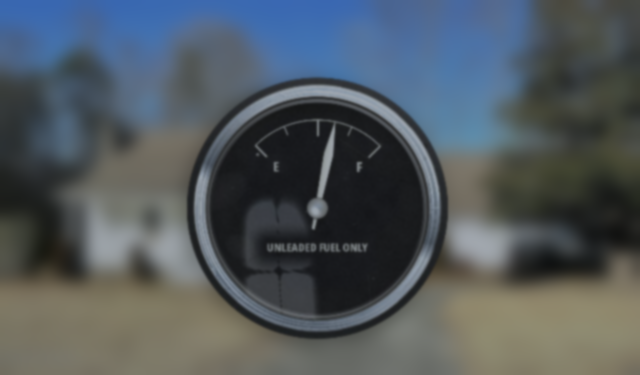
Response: 0.625
